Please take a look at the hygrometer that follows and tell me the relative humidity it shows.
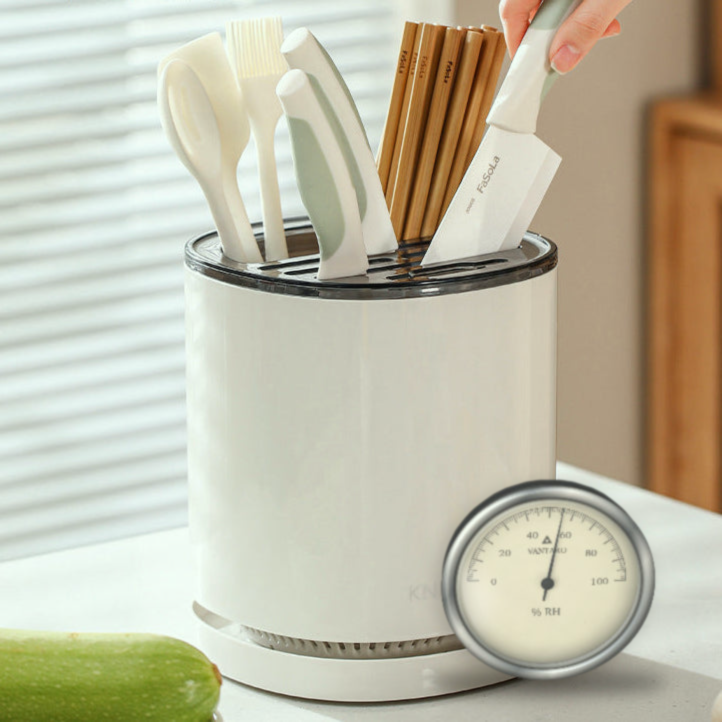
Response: 55 %
